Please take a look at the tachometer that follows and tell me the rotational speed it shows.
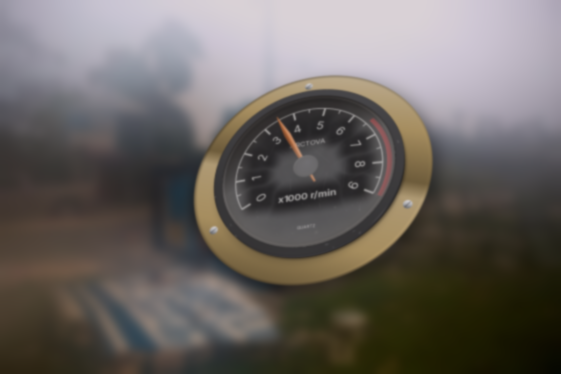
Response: 3500 rpm
